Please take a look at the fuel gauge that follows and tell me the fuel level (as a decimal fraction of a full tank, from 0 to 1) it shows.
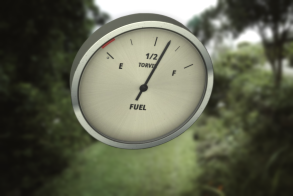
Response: 0.625
